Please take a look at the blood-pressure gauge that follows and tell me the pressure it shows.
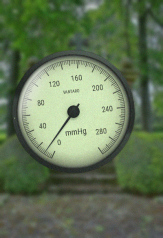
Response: 10 mmHg
